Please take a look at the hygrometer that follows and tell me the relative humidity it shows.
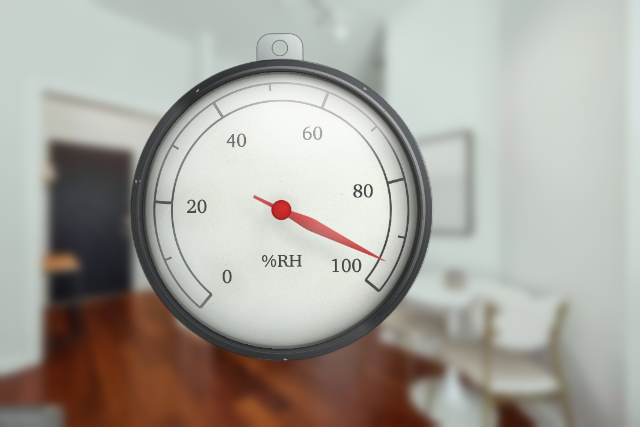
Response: 95 %
